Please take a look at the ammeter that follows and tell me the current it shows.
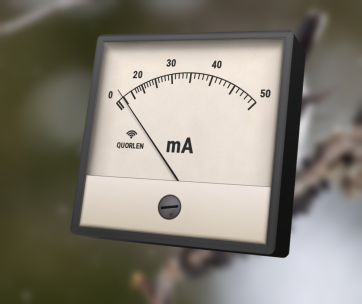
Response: 10 mA
